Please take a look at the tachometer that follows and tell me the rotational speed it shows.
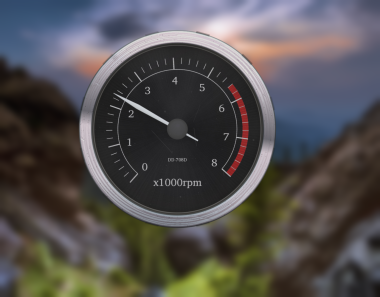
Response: 2300 rpm
